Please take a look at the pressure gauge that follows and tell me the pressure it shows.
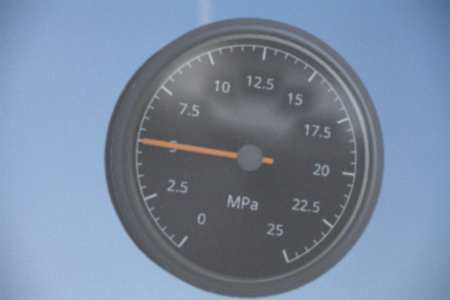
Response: 5 MPa
